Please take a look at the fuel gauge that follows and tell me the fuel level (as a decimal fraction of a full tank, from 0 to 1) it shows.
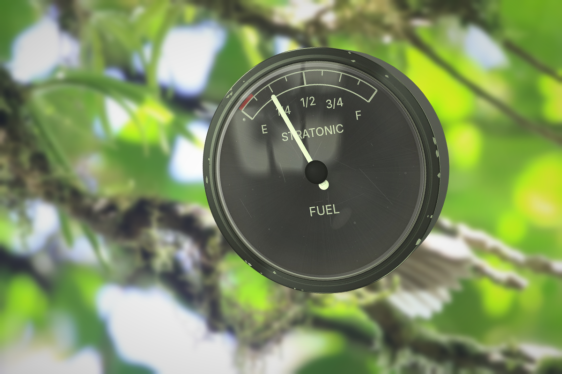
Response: 0.25
